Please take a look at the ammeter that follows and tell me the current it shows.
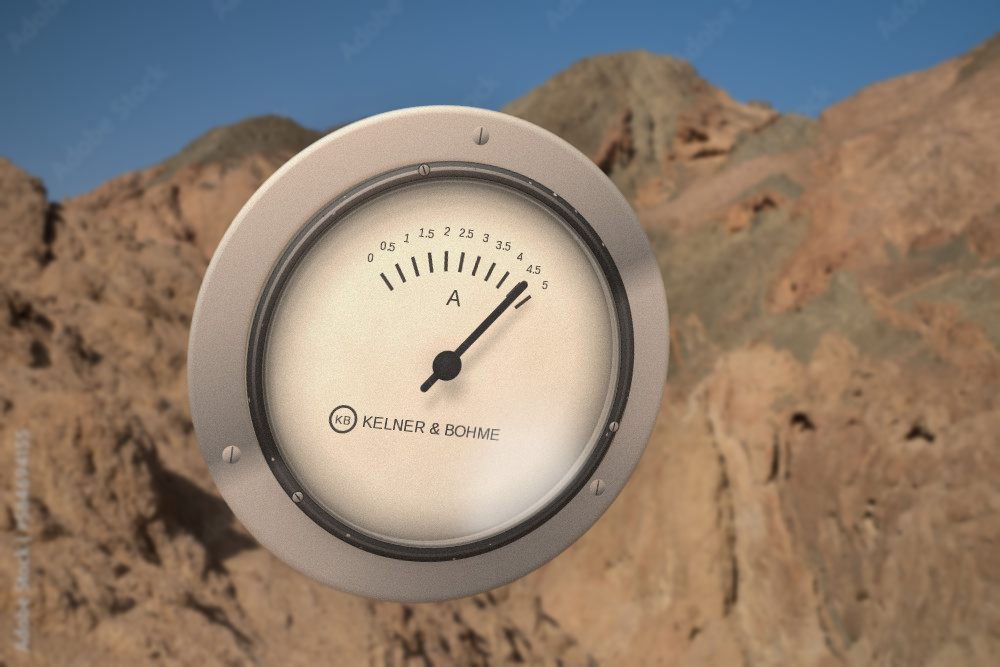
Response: 4.5 A
